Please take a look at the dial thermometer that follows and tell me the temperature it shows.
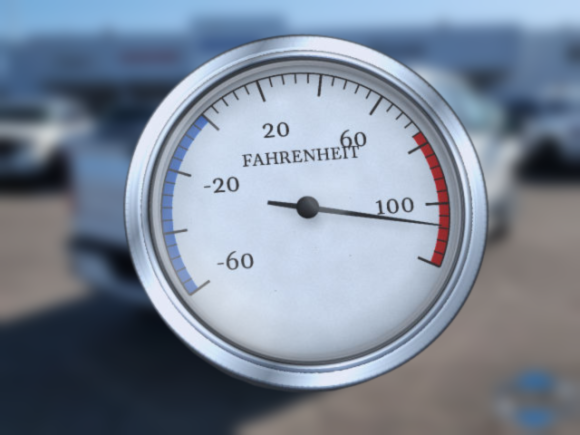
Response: 108 °F
